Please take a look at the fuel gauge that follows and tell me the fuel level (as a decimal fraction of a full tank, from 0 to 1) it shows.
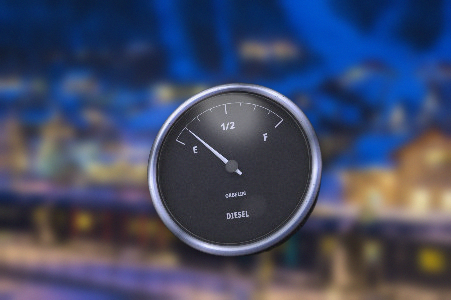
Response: 0.125
